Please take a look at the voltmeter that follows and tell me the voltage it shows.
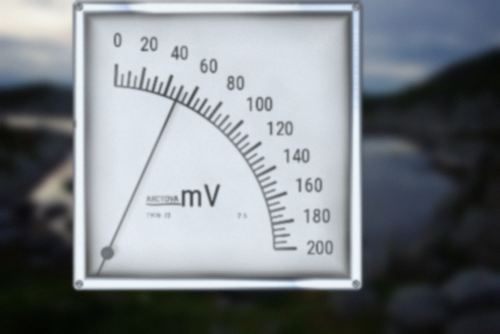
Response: 50 mV
